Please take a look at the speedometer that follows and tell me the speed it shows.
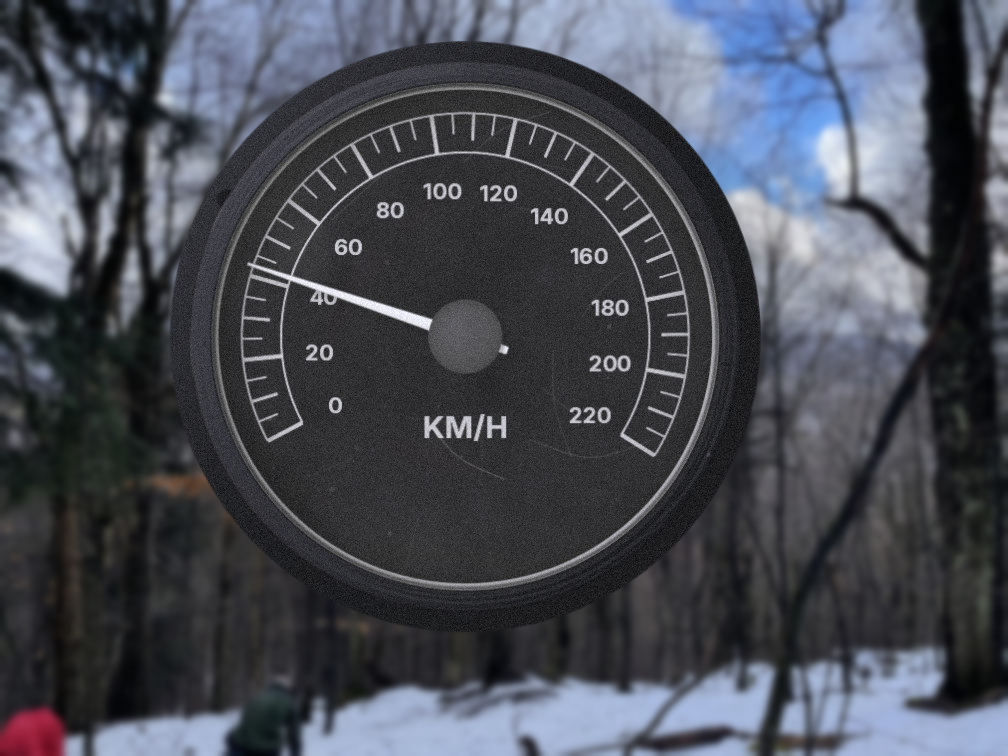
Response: 42.5 km/h
